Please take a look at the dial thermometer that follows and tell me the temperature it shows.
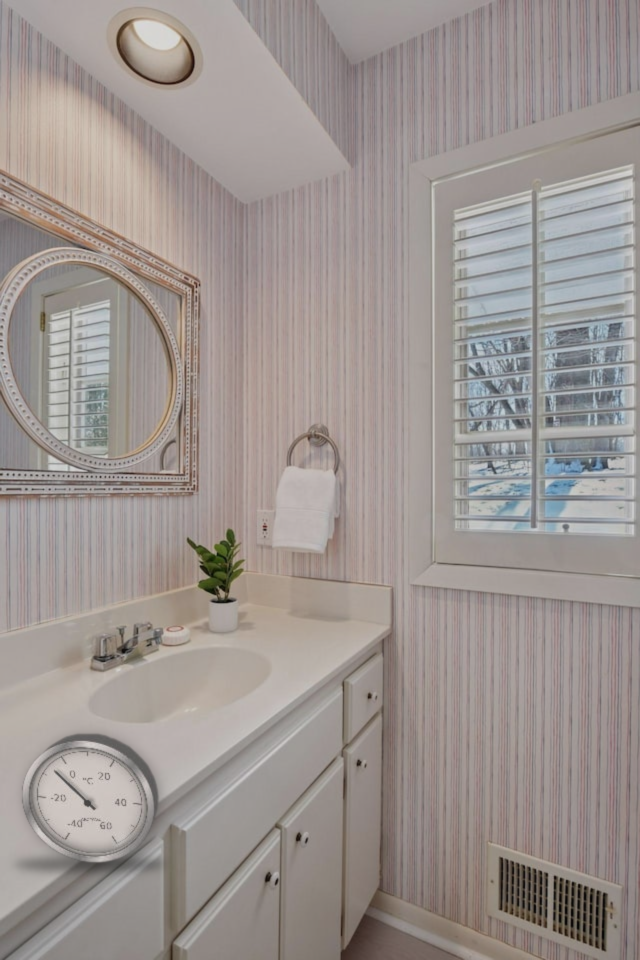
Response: -5 °C
